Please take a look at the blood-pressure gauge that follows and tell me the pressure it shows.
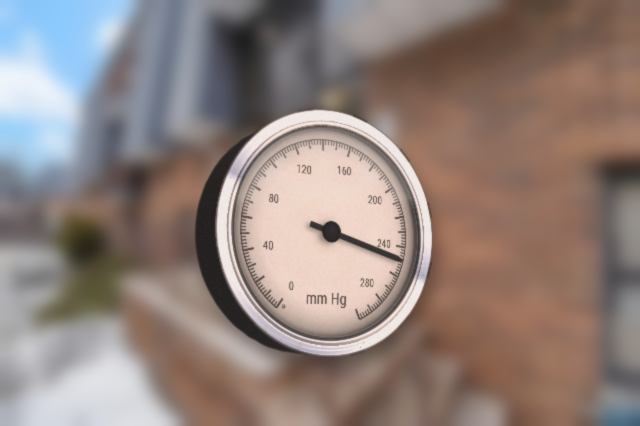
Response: 250 mmHg
